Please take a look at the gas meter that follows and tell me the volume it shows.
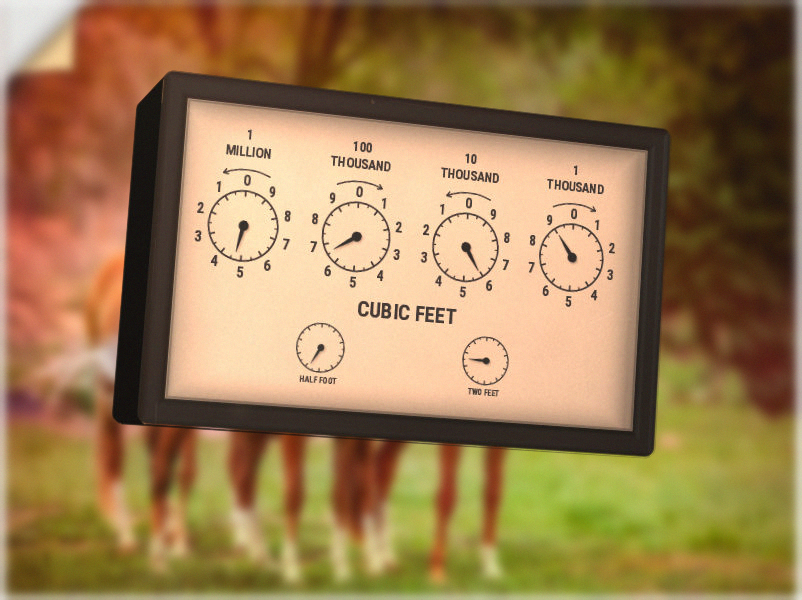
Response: 465900 ft³
